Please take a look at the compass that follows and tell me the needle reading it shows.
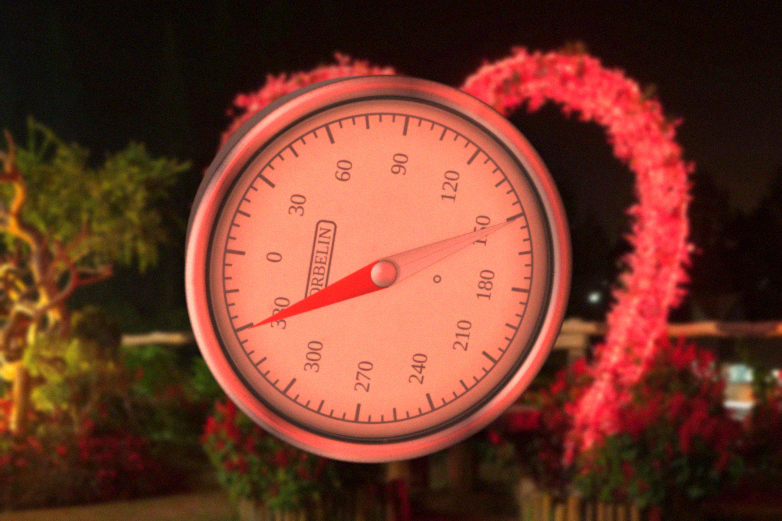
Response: 330 °
